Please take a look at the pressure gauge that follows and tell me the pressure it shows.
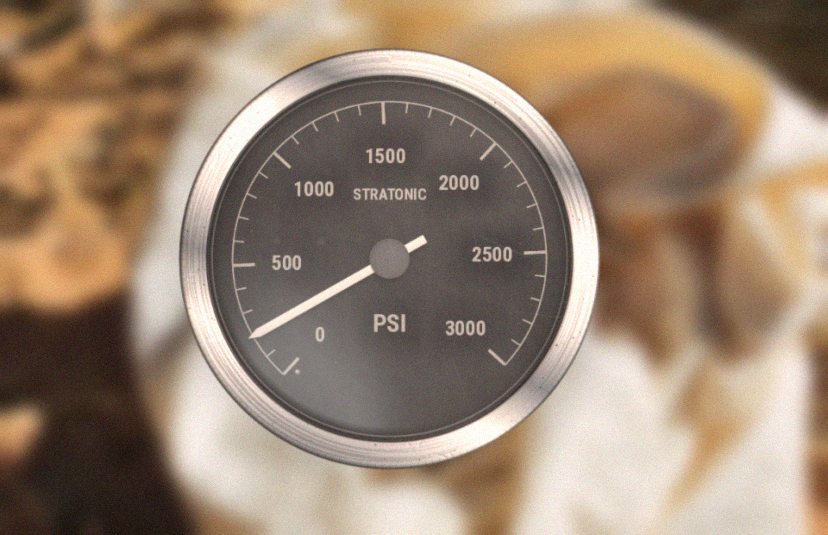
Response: 200 psi
